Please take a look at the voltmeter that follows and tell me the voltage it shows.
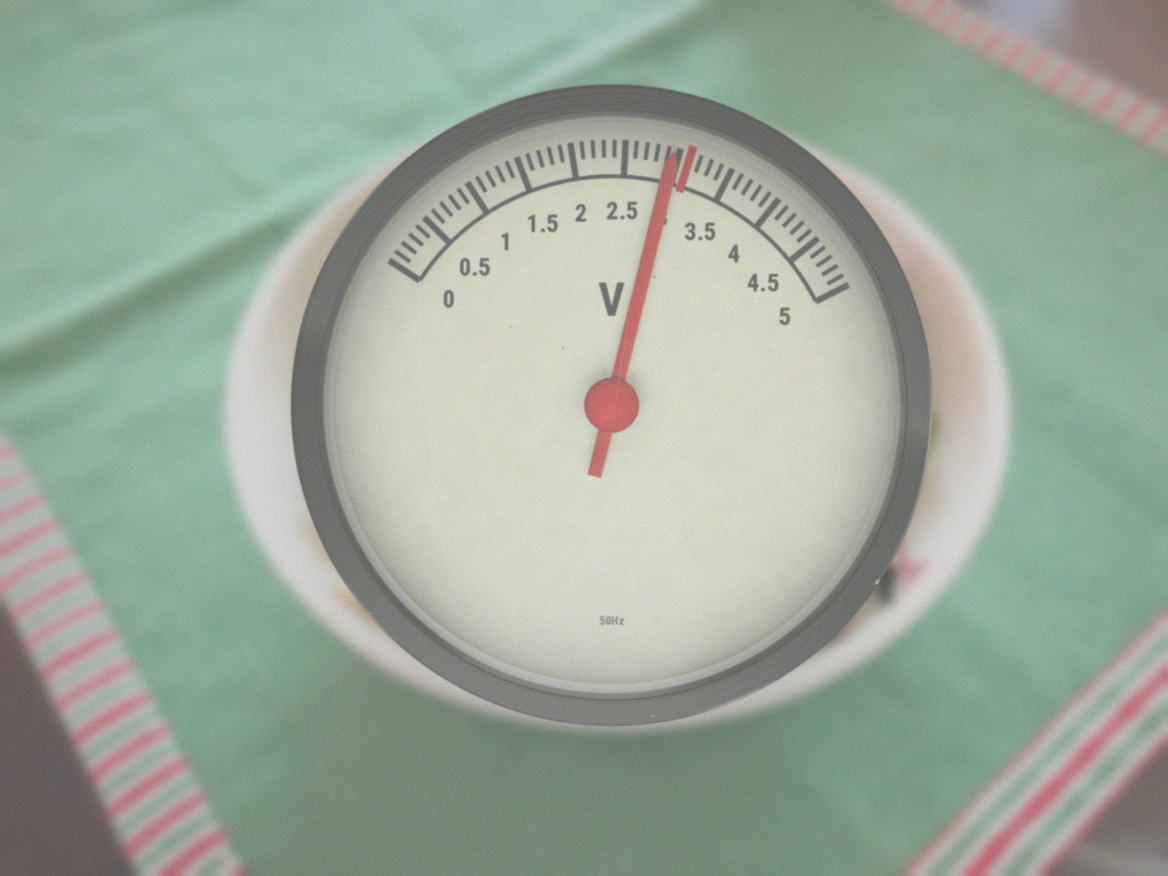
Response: 2.95 V
